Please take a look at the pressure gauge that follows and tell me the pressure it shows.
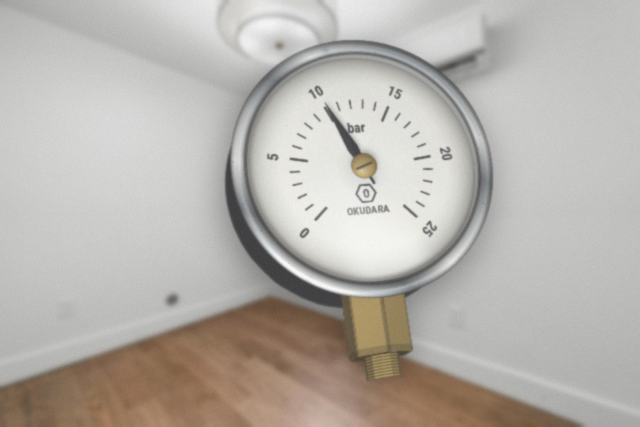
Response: 10 bar
